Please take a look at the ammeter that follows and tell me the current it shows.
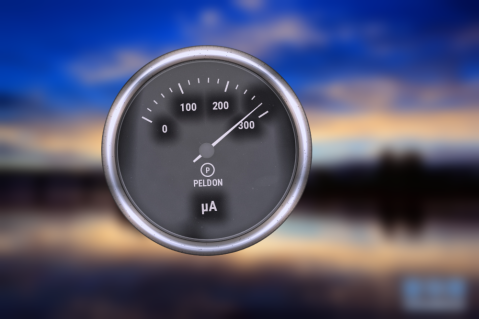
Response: 280 µA
